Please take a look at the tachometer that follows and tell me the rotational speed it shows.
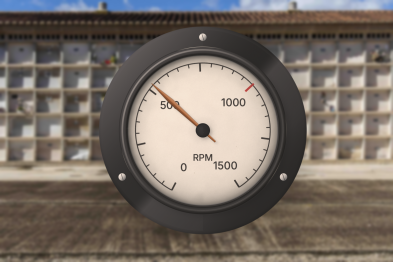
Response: 525 rpm
